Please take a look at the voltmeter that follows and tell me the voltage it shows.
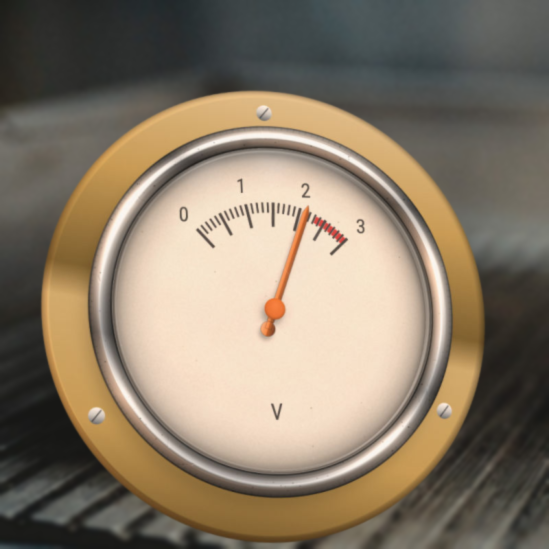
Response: 2.1 V
